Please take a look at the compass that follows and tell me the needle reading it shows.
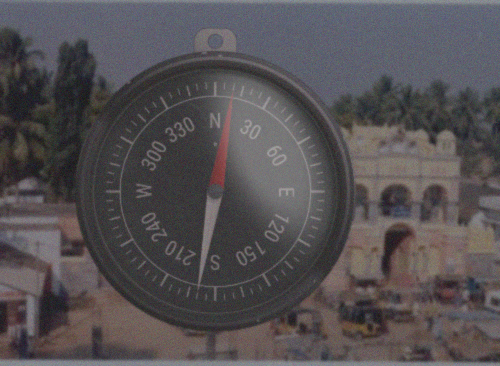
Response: 10 °
